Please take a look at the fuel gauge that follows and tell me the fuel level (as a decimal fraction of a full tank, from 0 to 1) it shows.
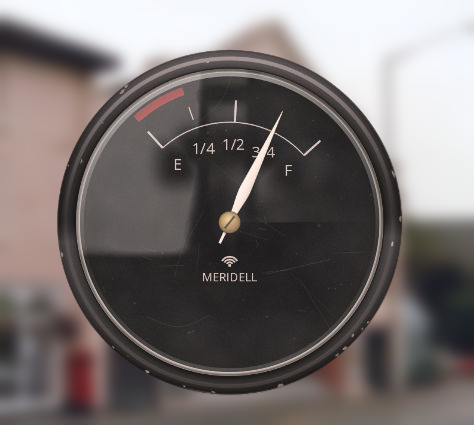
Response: 0.75
